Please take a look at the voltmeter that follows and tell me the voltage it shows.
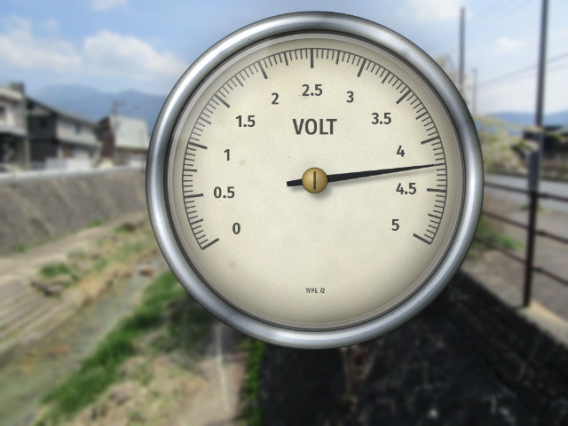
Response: 4.25 V
